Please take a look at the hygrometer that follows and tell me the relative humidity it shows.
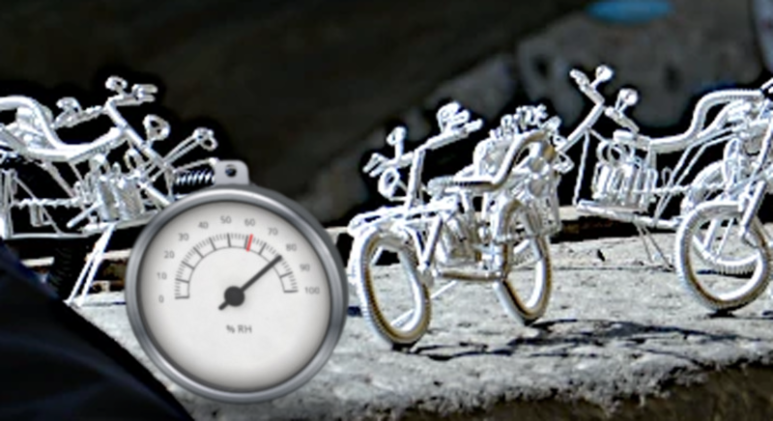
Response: 80 %
